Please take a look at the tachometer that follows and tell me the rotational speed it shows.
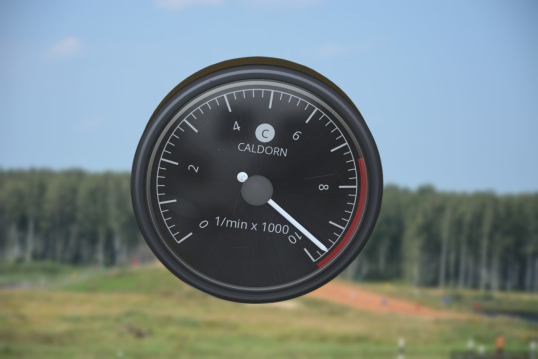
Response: 9600 rpm
